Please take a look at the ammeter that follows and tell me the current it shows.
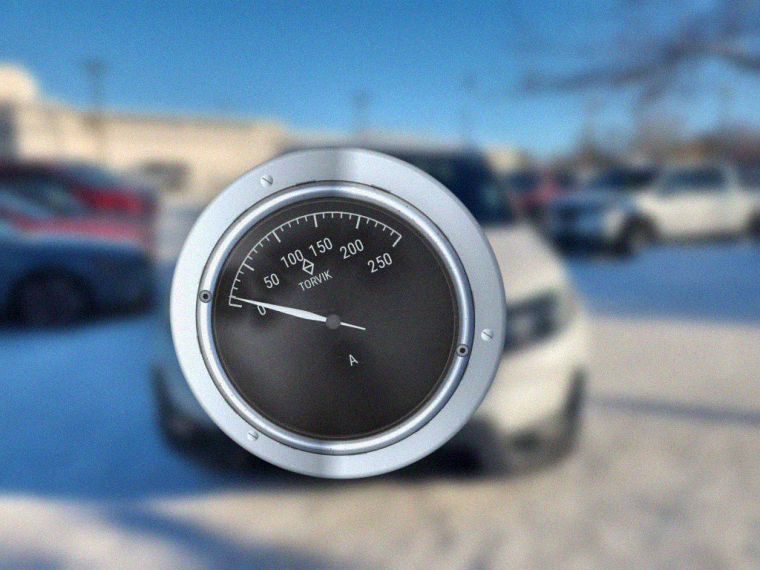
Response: 10 A
